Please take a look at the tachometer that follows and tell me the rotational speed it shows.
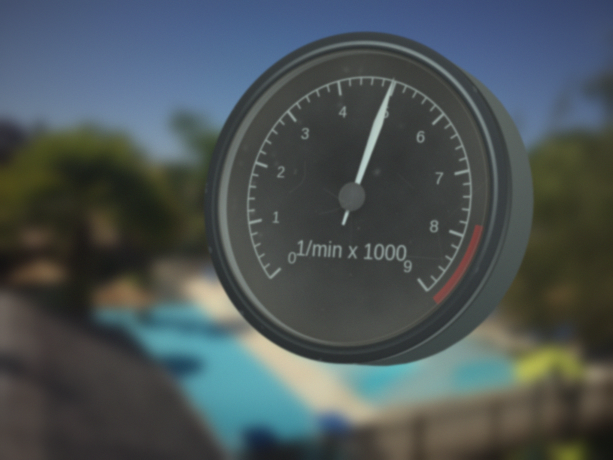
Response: 5000 rpm
